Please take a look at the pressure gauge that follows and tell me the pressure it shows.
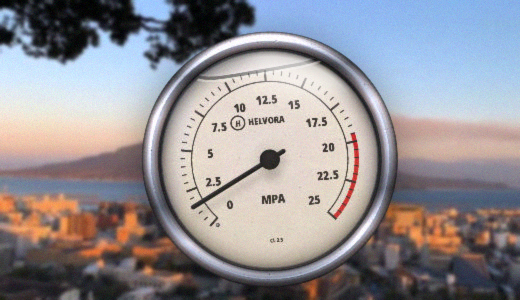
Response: 1.5 MPa
